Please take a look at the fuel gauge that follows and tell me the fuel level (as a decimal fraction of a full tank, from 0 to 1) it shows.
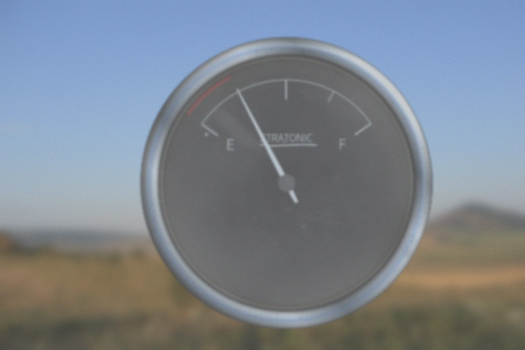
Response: 0.25
